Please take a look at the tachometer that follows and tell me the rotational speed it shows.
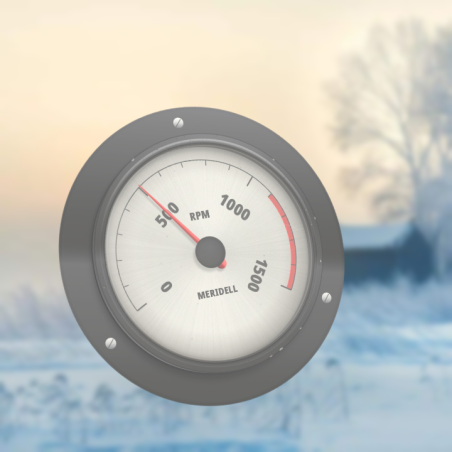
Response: 500 rpm
